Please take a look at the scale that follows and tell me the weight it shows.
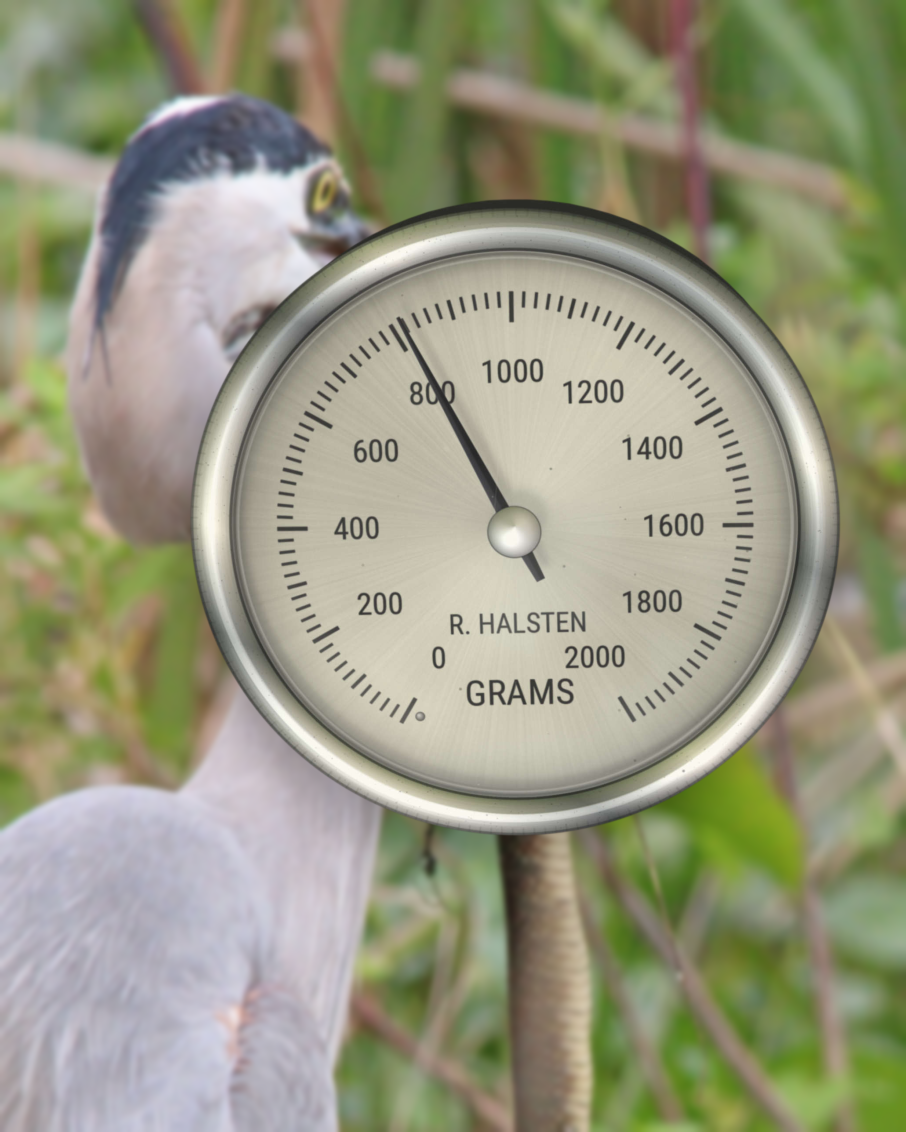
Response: 820 g
